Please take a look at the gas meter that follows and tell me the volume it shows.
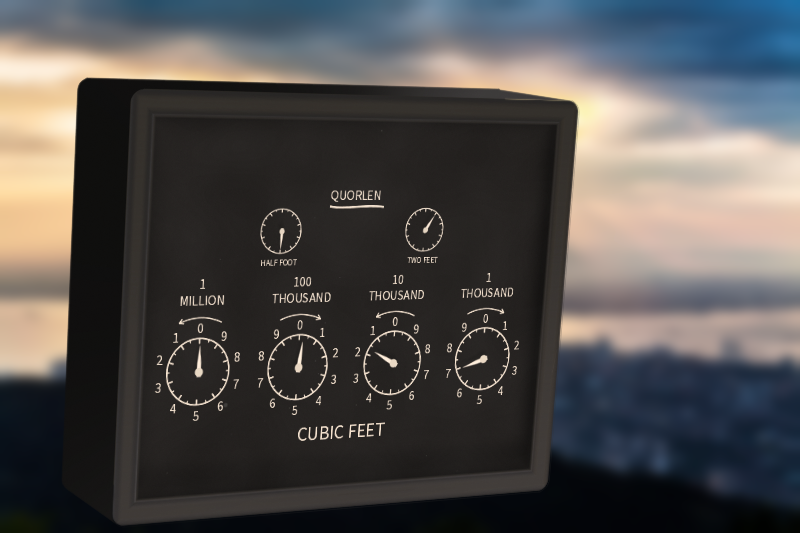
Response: 1700 ft³
